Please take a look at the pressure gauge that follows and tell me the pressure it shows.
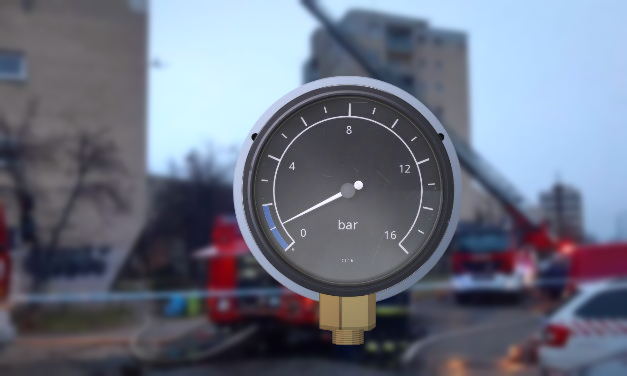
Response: 1 bar
